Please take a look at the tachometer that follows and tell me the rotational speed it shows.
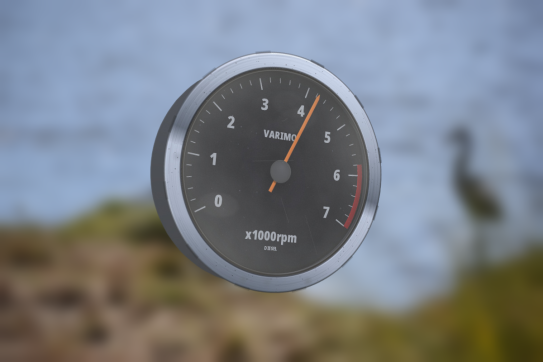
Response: 4200 rpm
